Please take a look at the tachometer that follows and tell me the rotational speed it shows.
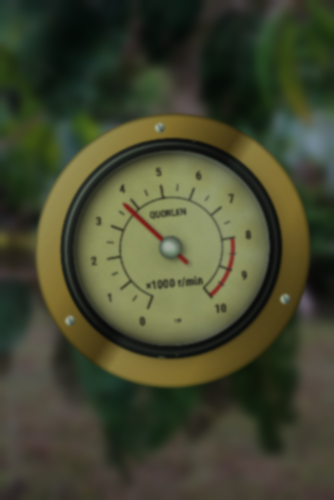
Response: 3750 rpm
